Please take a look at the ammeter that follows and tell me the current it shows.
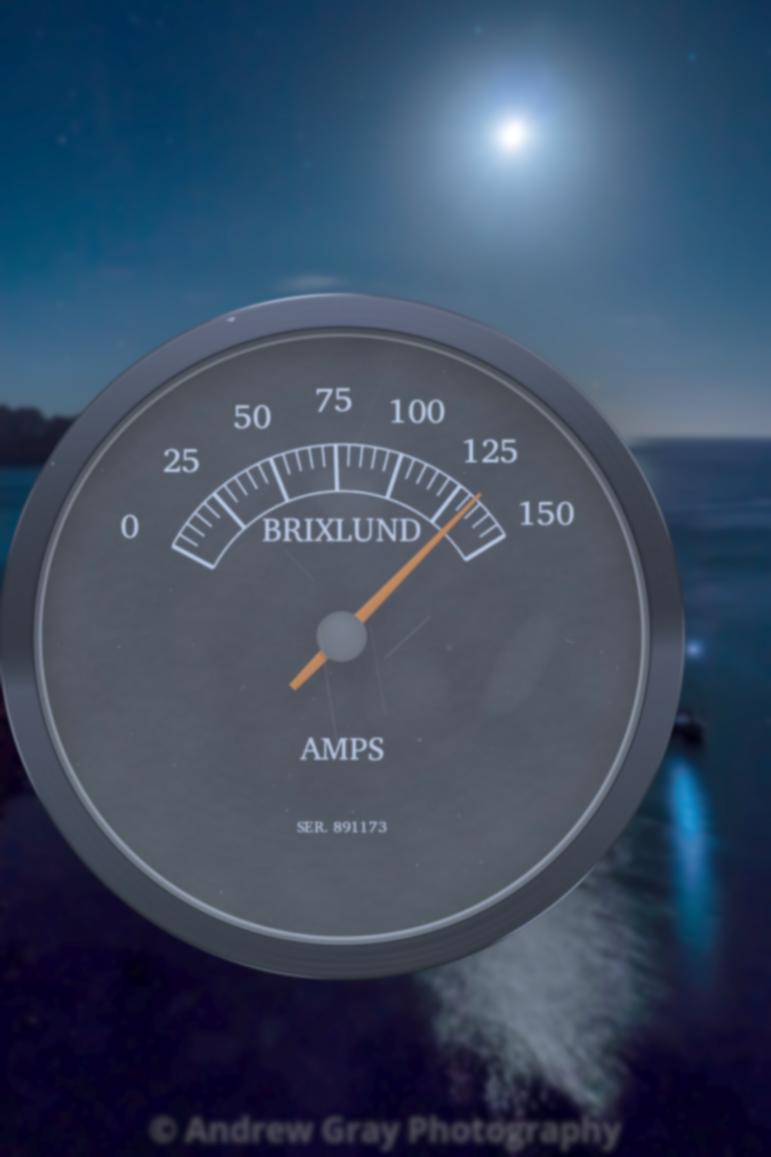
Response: 132.5 A
